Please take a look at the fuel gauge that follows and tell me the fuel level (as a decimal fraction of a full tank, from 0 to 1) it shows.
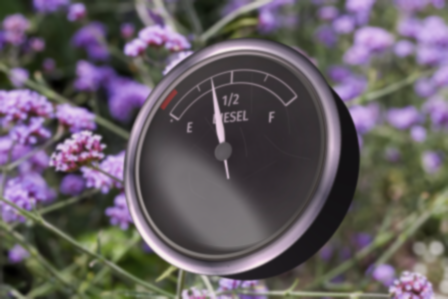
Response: 0.375
